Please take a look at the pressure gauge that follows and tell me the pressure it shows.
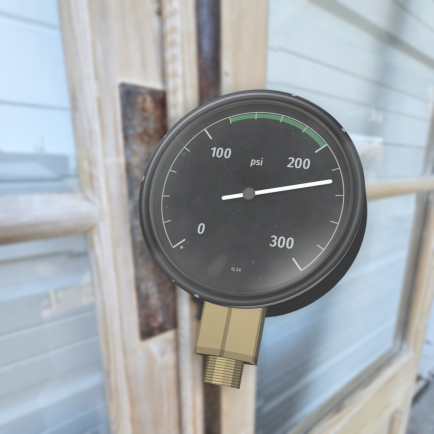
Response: 230 psi
